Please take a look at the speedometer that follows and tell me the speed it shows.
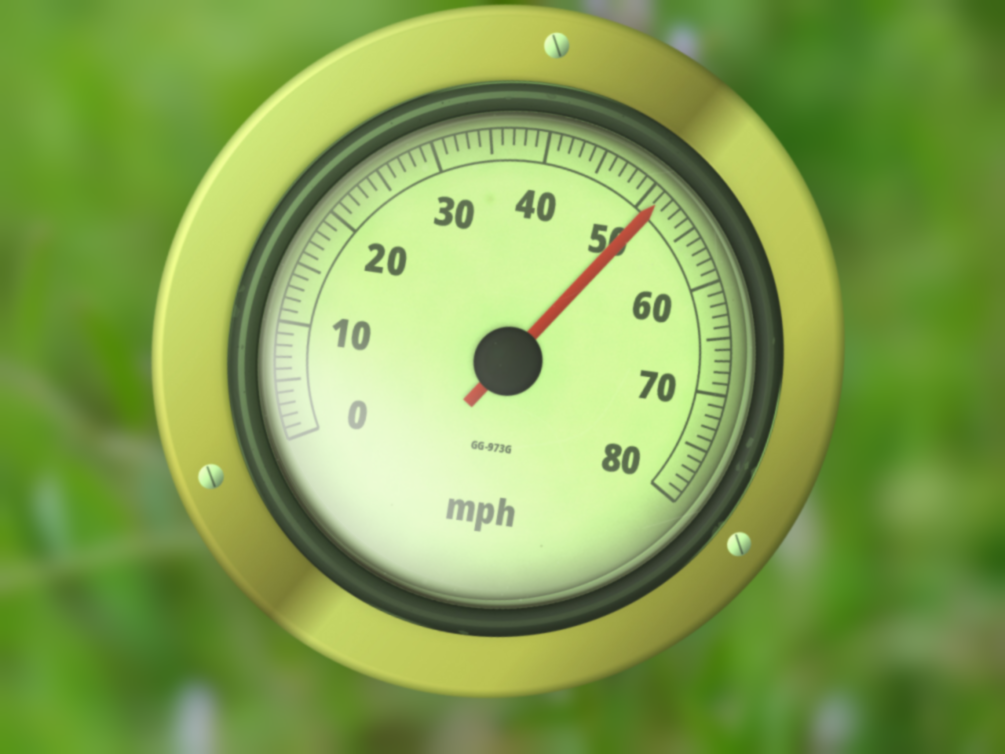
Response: 51 mph
